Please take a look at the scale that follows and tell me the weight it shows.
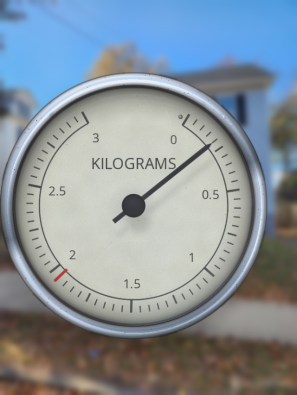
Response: 0.2 kg
